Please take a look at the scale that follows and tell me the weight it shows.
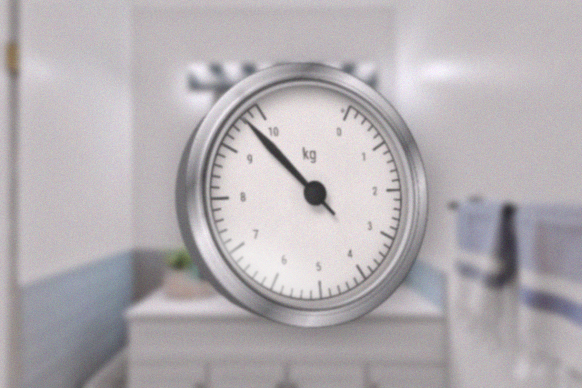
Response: 9.6 kg
